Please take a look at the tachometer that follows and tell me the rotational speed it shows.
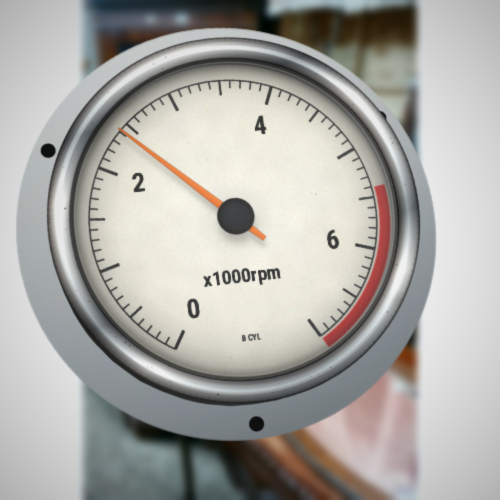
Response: 2400 rpm
